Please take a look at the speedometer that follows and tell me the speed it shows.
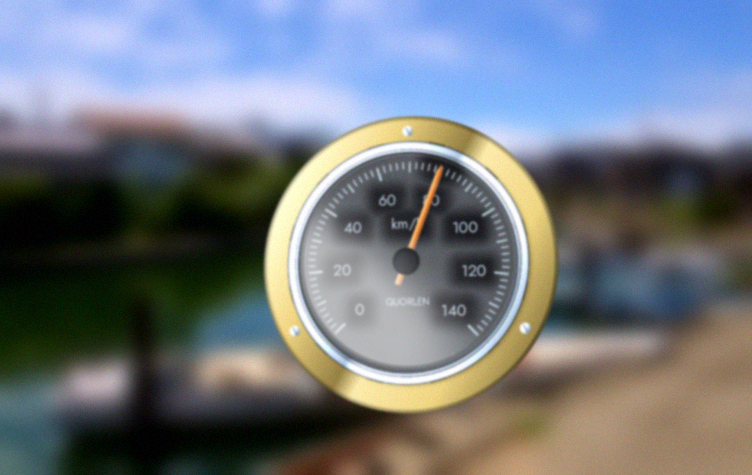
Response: 80 km/h
